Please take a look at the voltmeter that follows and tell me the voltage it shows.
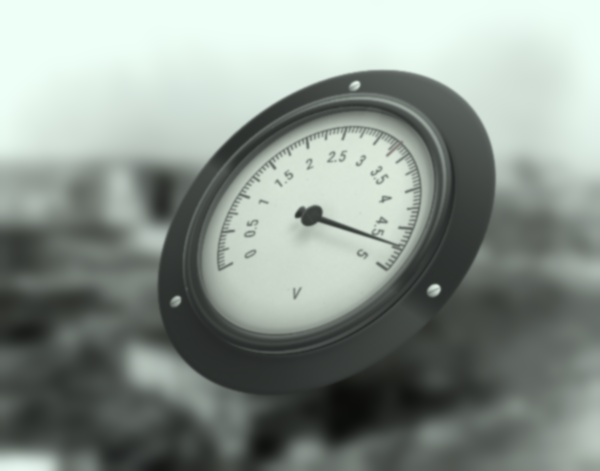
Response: 4.75 V
